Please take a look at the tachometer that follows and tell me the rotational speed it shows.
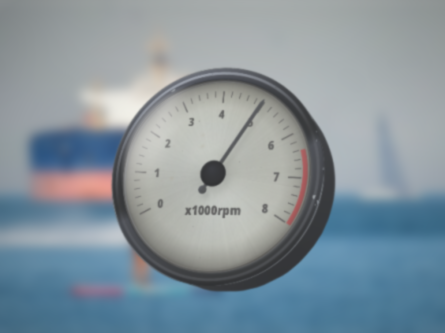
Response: 5000 rpm
